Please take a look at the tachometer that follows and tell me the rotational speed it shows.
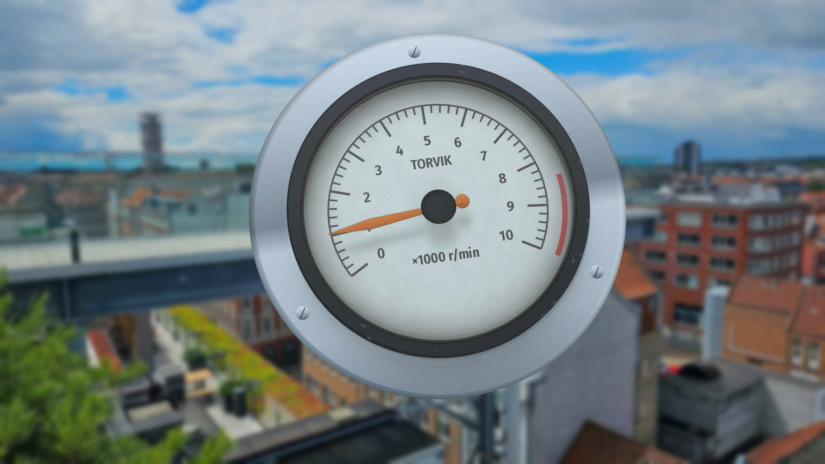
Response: 1000 rpm
